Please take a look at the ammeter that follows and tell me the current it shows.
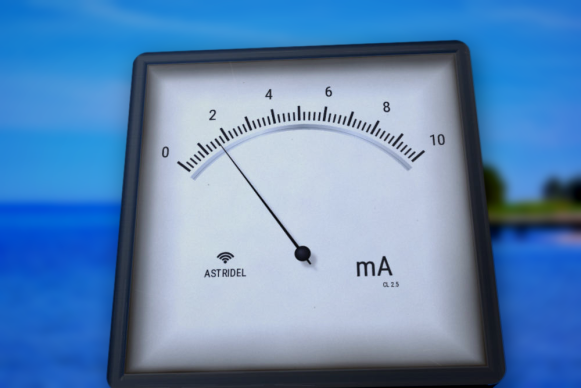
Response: 1.6 mA
